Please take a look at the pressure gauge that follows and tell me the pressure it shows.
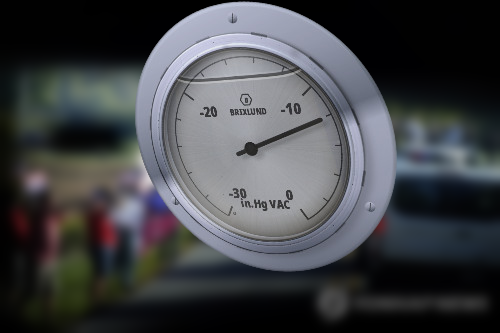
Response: -8 inHg
